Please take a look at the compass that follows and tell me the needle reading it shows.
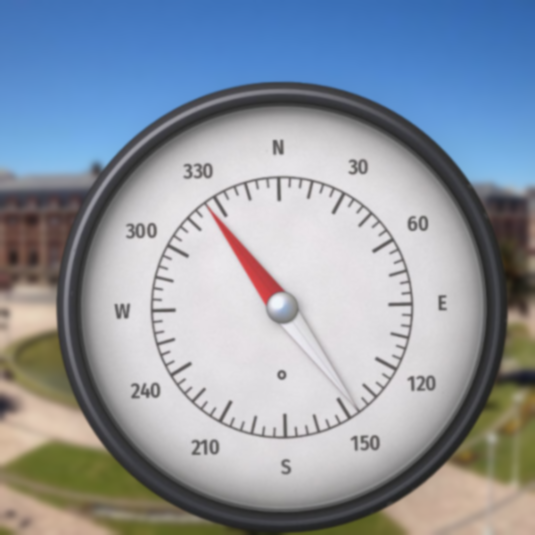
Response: 325 °
